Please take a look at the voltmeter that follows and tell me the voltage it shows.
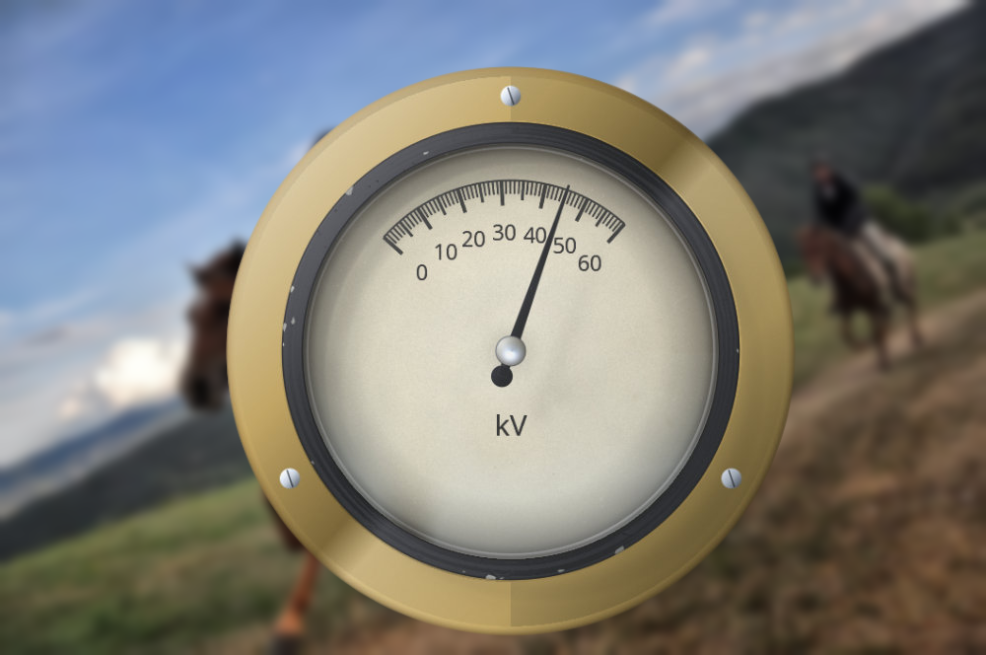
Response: 45 kV
